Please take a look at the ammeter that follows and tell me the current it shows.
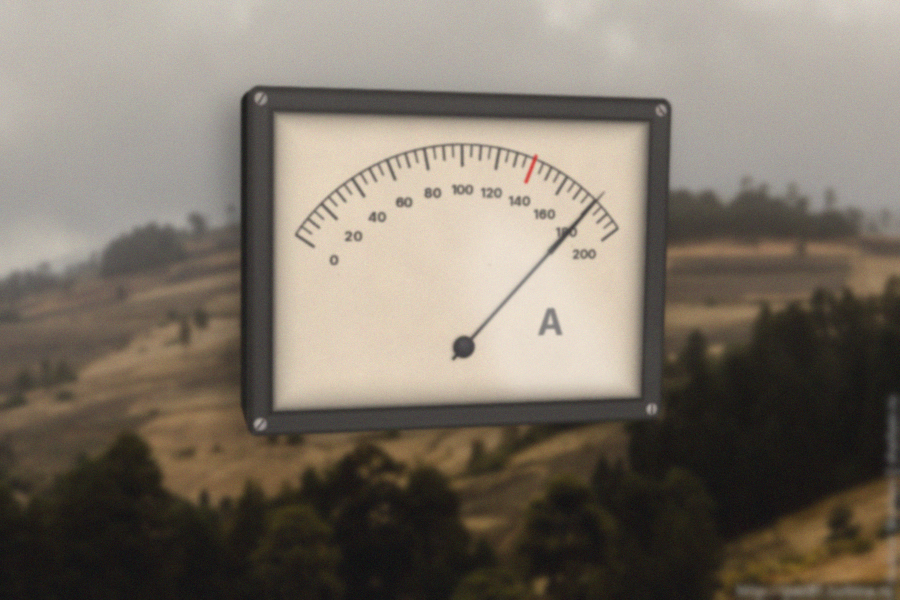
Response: 180 A
